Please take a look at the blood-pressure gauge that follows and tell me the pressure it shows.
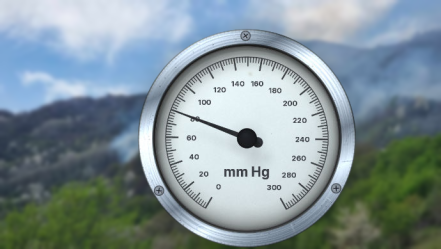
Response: 80 mmHg
